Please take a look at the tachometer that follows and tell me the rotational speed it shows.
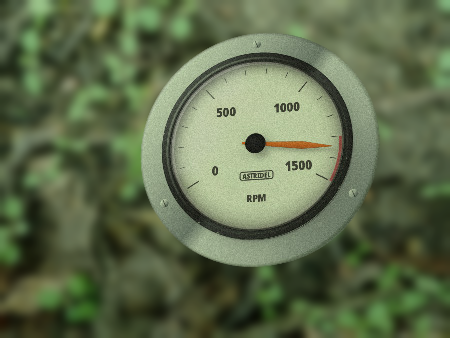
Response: 1350 rpm
